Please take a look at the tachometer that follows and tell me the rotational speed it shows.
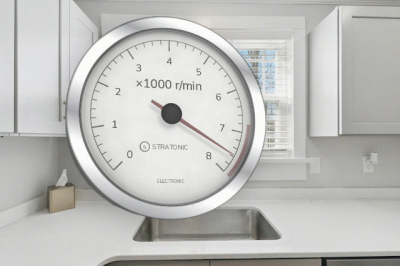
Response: 7600 rpm
